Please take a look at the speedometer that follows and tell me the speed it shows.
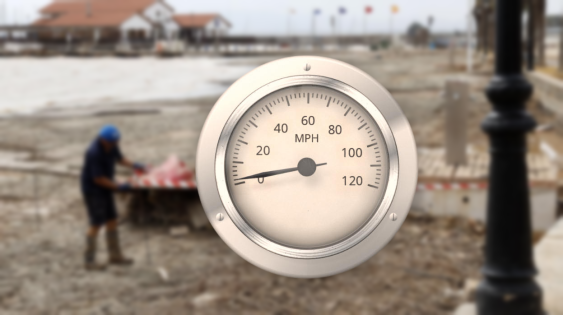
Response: 2 mph
